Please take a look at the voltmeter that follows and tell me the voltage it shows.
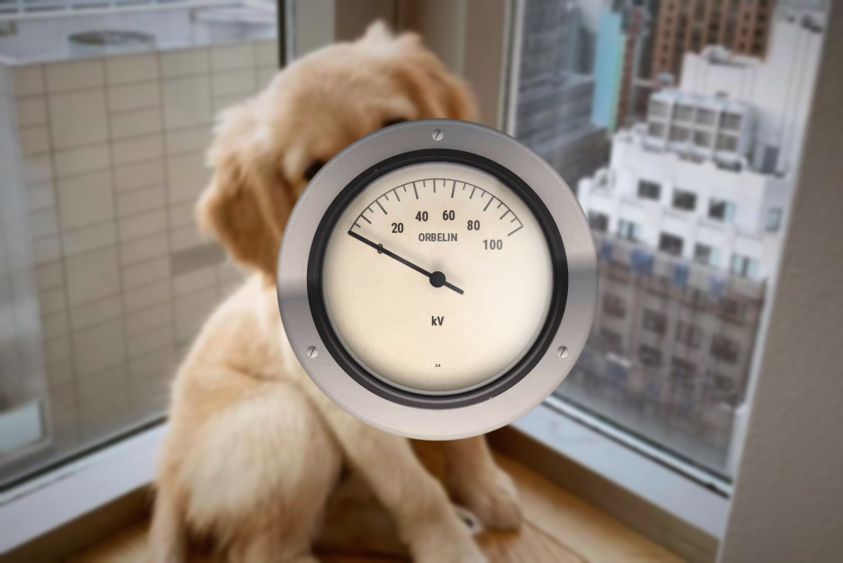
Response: 0 kV
